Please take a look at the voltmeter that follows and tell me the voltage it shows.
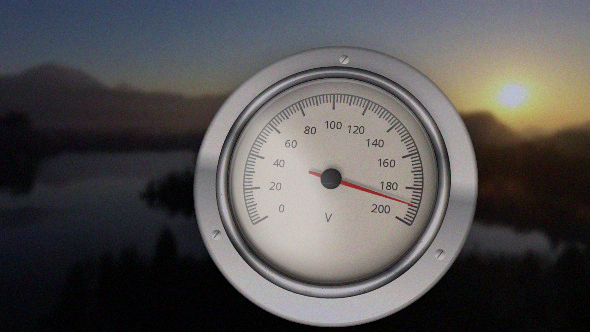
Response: 190 V
